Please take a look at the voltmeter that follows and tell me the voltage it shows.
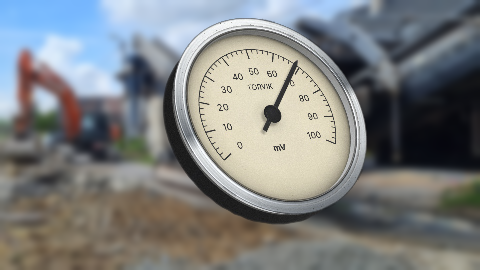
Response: 68 mV
